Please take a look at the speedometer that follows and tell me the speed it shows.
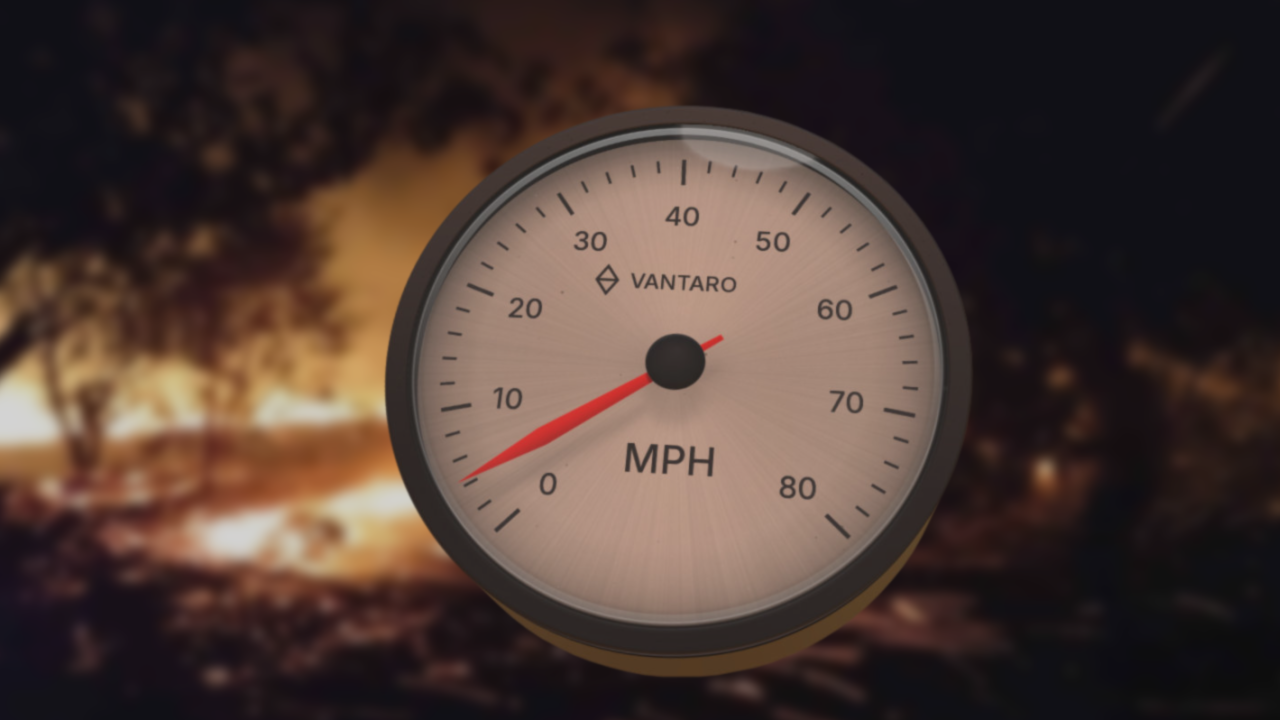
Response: 4 mph
